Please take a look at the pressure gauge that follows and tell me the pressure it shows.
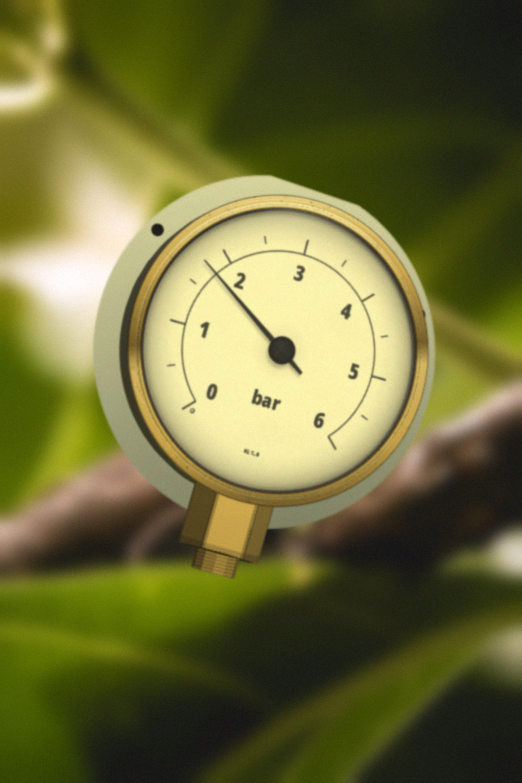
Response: 1.75 bar
